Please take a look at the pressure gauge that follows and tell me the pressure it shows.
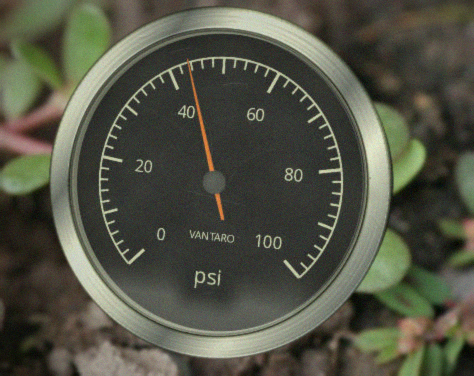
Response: 44 psi
